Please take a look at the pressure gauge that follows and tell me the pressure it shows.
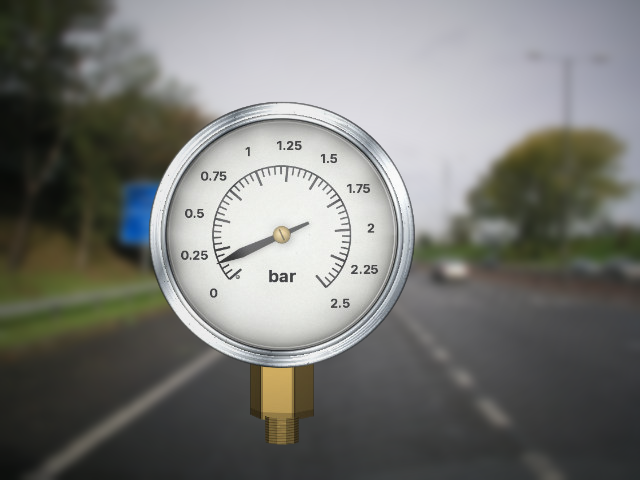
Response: 0.15 bar
